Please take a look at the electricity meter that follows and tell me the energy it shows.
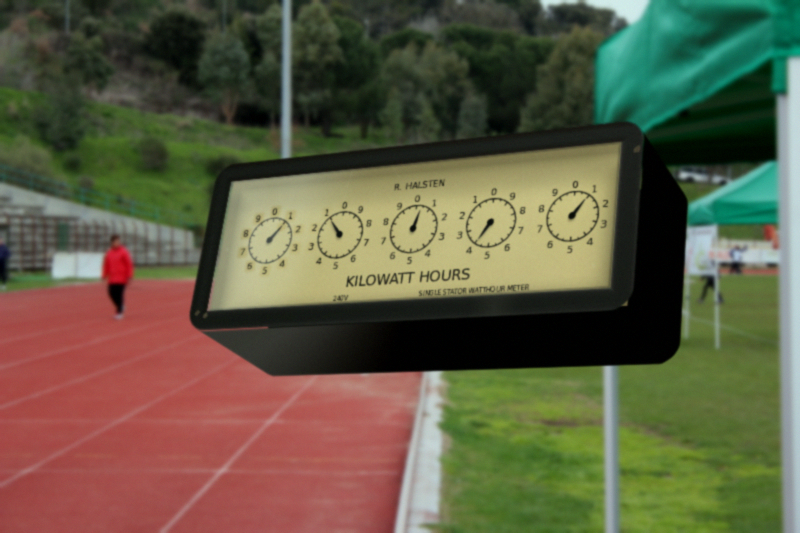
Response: 11041 kWh
